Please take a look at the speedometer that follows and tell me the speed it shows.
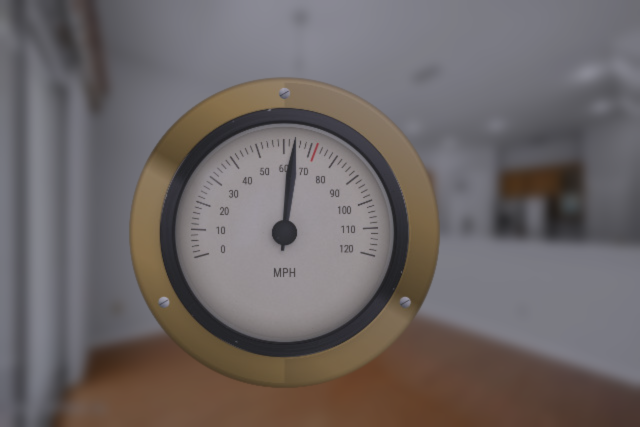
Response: 64 mph
